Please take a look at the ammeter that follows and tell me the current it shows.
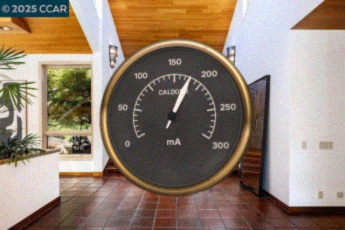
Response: 180 mA
